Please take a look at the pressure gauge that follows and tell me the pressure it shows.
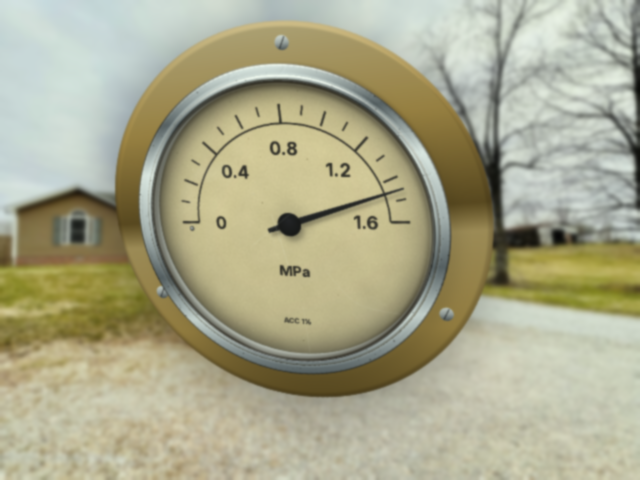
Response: 1.45 MPa
